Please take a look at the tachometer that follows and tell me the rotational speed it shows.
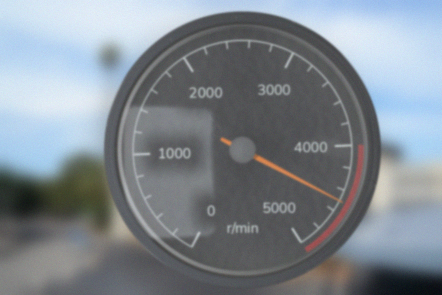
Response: 4500 rpm
